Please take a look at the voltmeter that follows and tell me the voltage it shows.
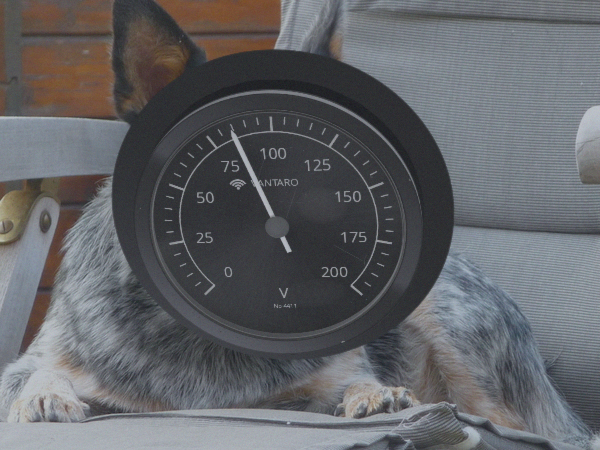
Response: 85 V
